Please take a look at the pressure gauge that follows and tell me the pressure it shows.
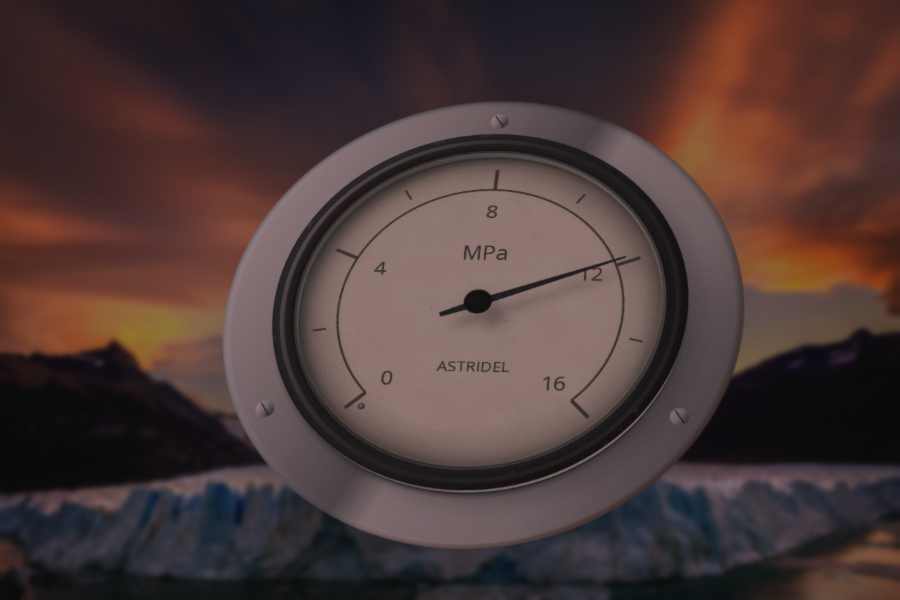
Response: 12 MPa
